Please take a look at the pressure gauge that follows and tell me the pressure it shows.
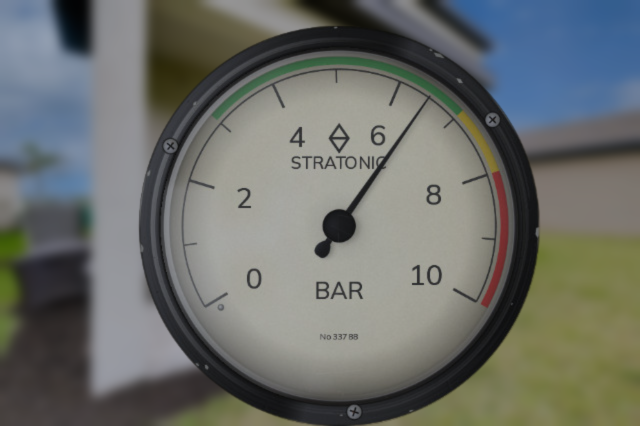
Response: 6.5 bar
